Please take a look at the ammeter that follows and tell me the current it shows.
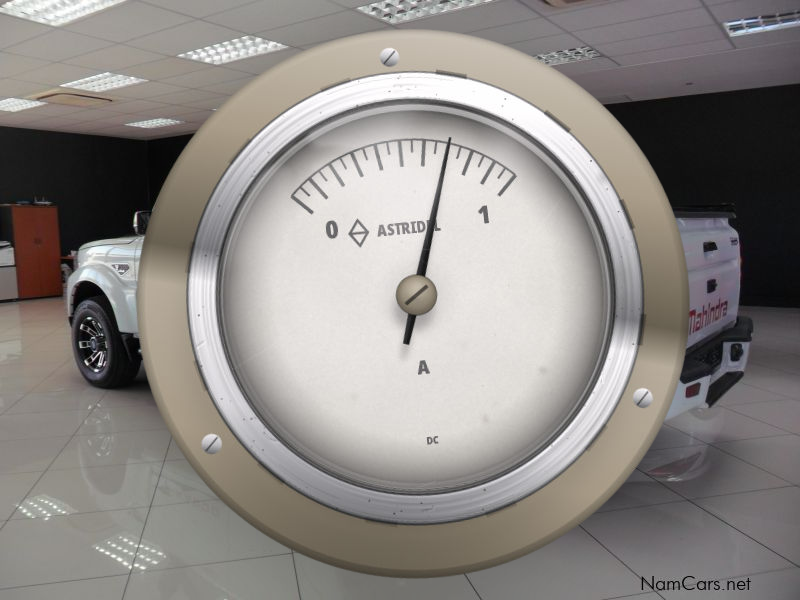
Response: 0.7 A
